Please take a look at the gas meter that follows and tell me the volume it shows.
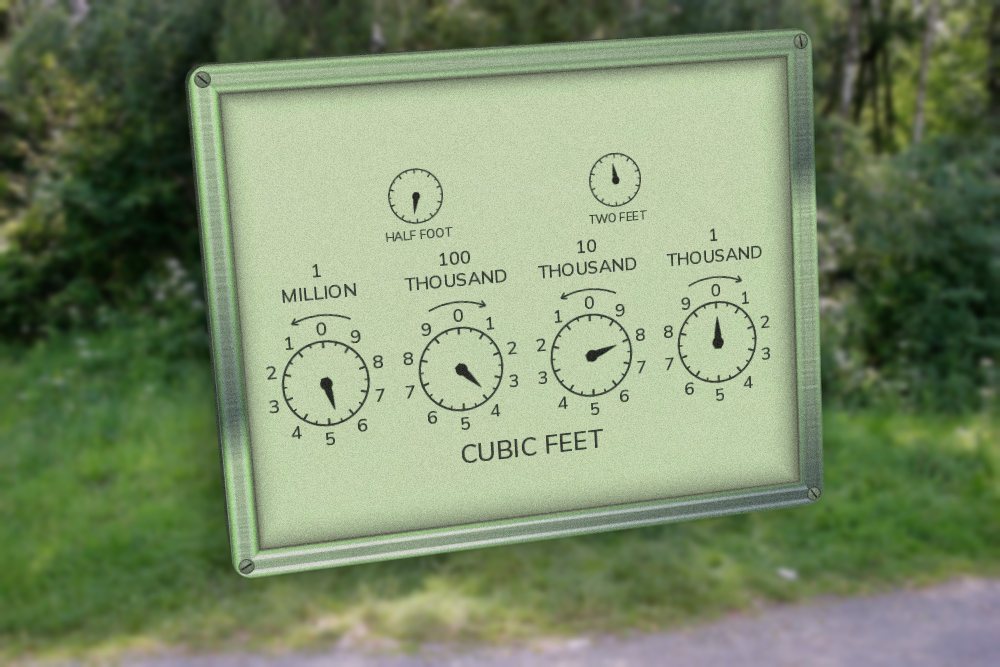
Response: 538000 ft³
